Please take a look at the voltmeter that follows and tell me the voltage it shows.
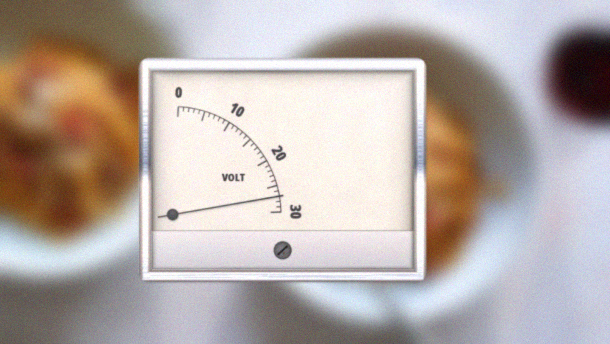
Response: 27 V
